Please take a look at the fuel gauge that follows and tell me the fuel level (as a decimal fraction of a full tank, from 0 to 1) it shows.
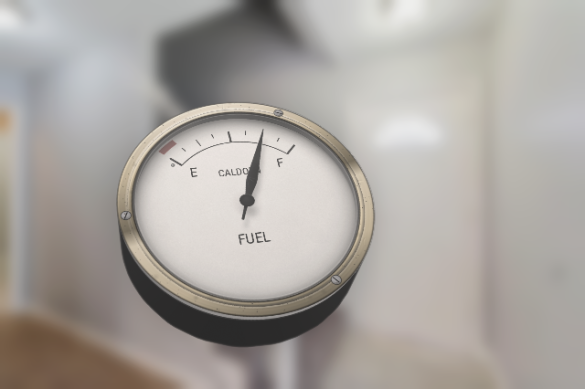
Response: 0.75
